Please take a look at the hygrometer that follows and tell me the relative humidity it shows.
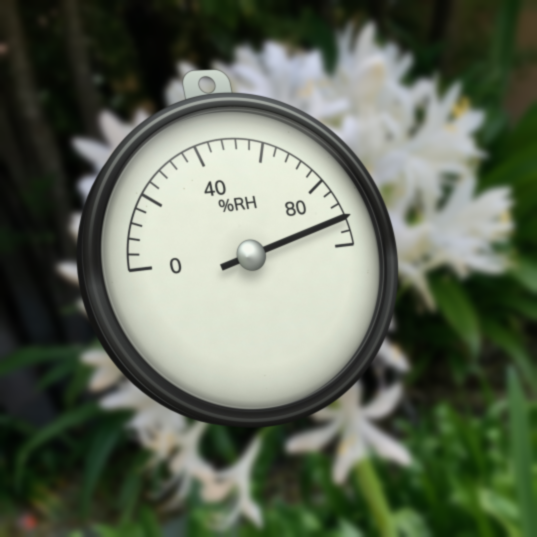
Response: 92 %
